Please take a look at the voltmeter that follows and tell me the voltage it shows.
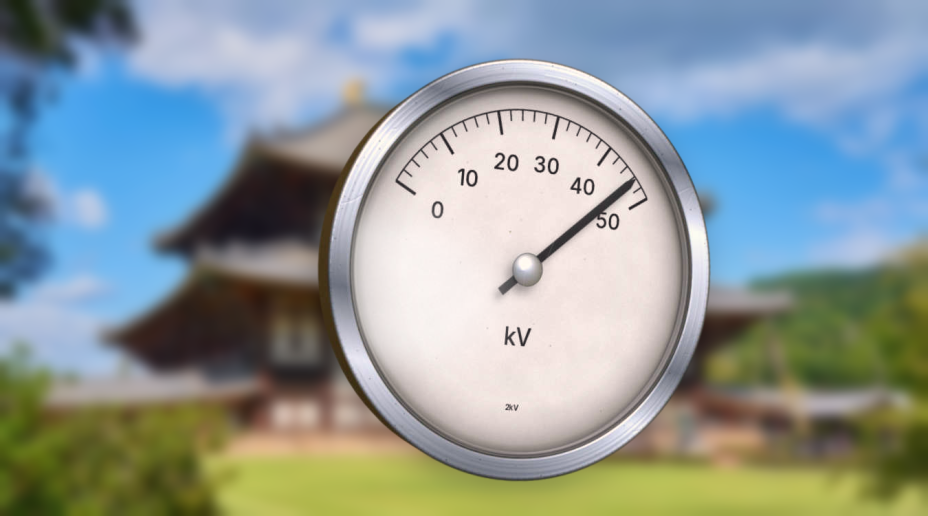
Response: 46 kV
